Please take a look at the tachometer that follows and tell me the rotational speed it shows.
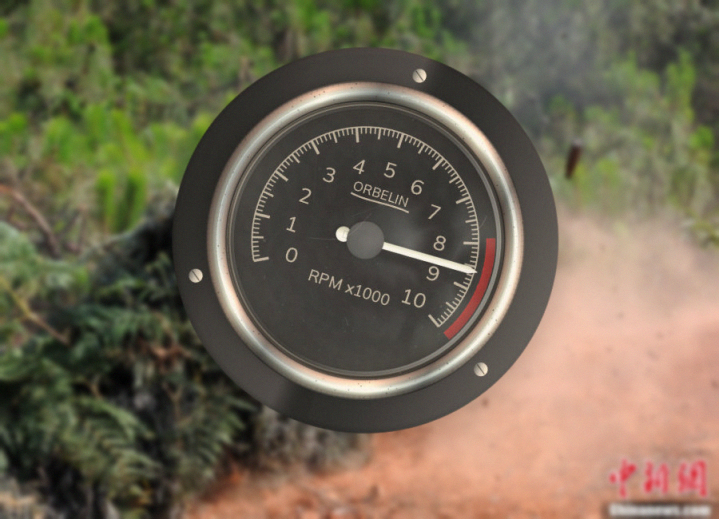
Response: 8600 rpm
